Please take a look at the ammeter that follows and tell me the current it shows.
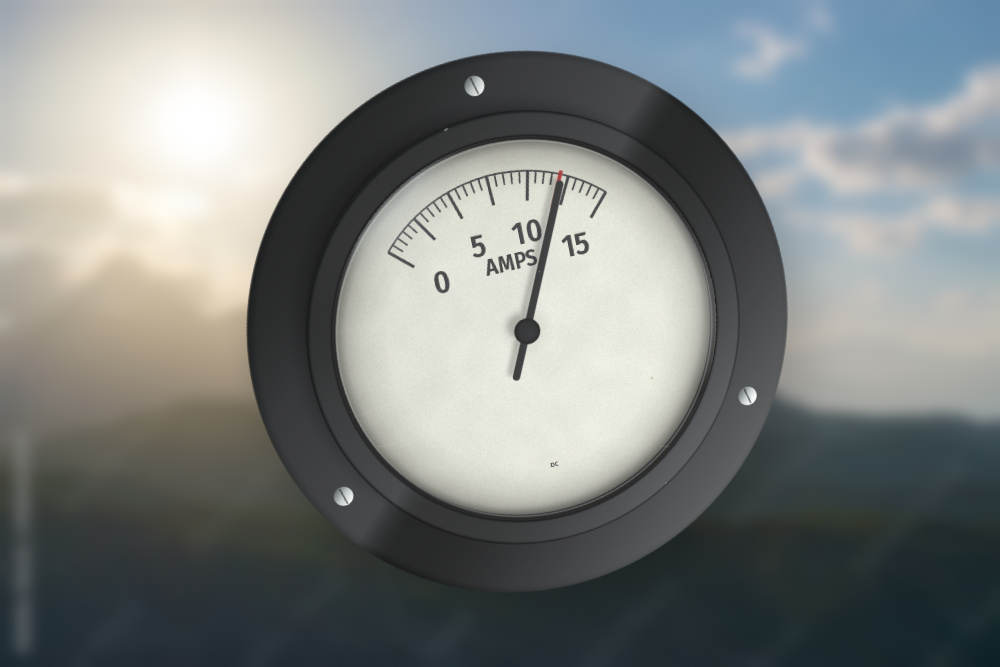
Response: 12 A
